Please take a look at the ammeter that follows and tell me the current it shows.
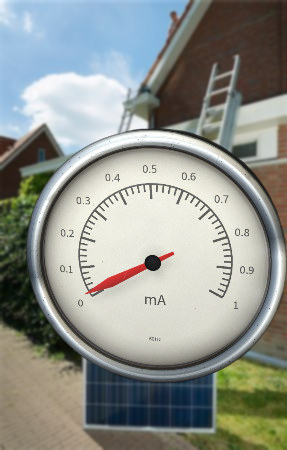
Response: 0.02 mA
